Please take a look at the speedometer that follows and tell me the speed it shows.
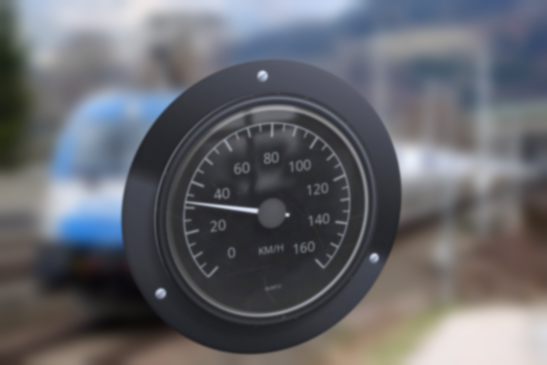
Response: 32.5 km/h
